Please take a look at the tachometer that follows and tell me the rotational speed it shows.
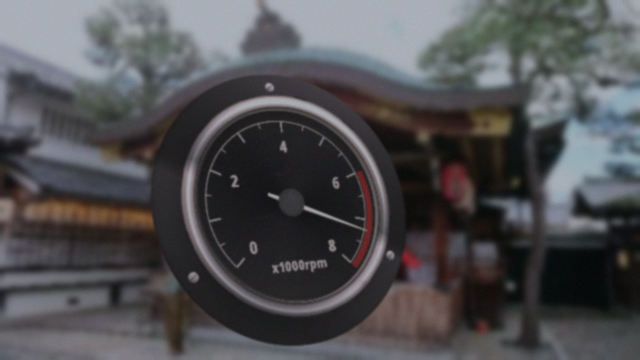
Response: 7250 rpm
